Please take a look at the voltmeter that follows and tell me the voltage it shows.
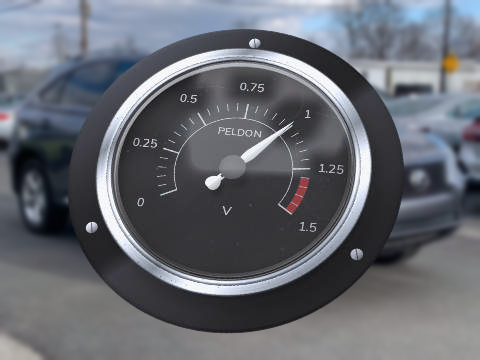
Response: 1 V
